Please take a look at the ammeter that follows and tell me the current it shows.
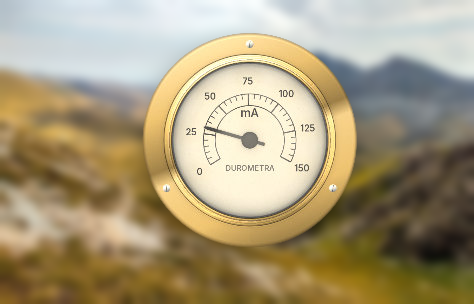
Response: 30 mA
